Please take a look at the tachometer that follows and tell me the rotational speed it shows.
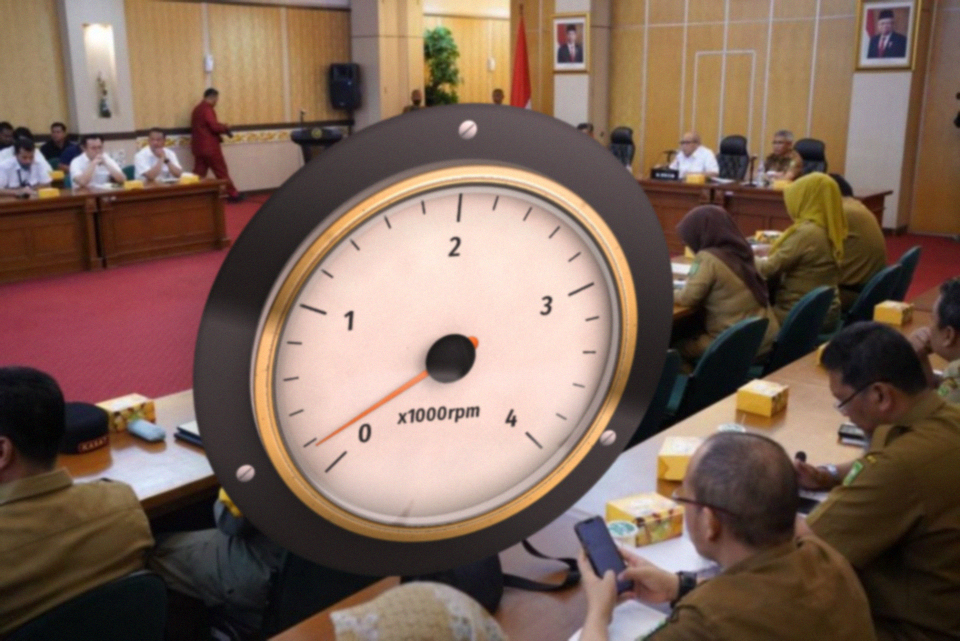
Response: 200 rpm
